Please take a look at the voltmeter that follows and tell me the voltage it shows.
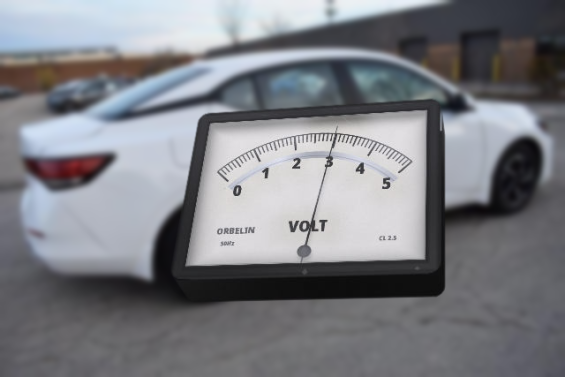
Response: 3 V
